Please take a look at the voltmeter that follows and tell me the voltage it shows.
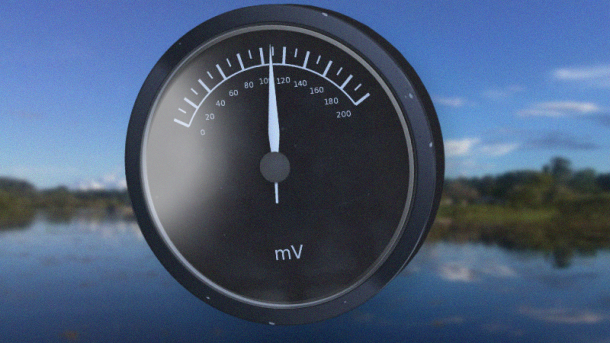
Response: 110 mV
